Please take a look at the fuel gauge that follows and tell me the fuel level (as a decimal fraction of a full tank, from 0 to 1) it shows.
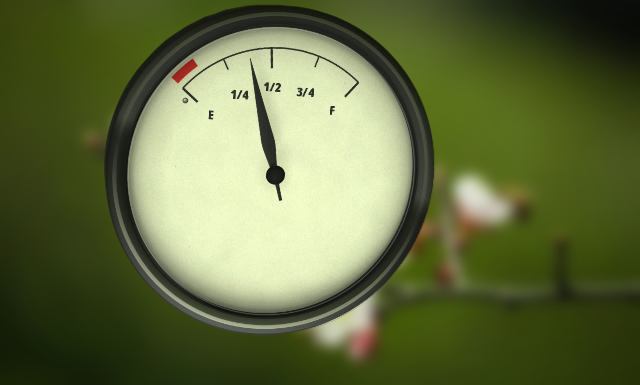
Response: 0.375
